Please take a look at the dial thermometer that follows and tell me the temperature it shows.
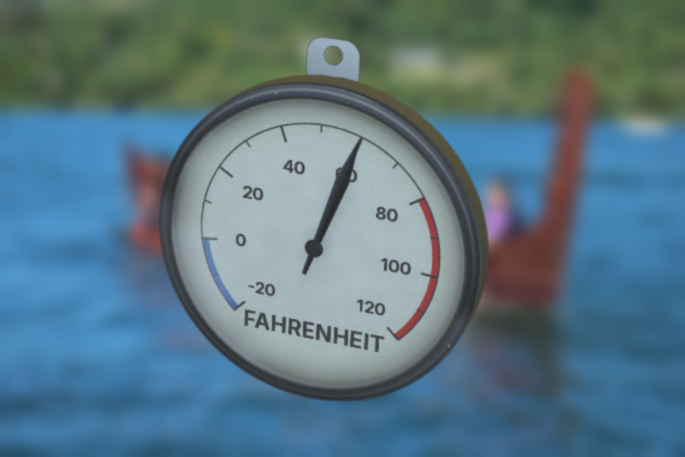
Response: 60 °F
